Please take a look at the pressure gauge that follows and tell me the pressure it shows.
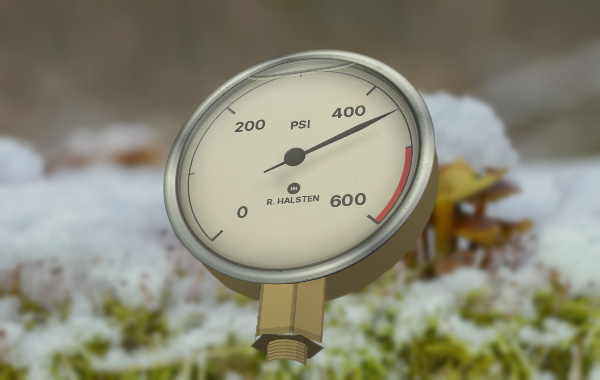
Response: 450 psi
